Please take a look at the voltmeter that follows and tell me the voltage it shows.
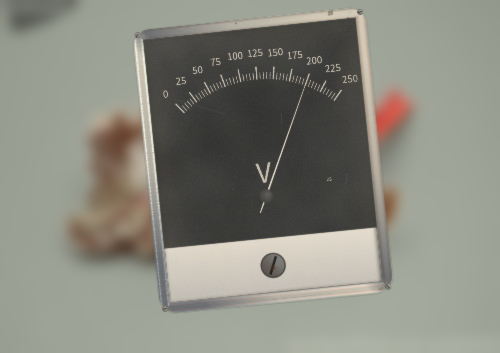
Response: 200 V
